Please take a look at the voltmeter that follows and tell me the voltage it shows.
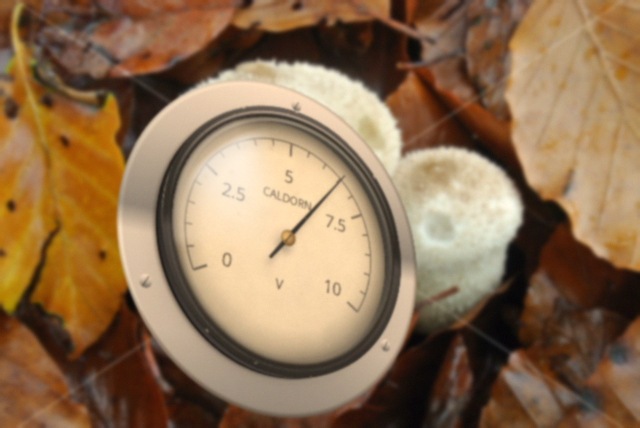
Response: 6.5 V
